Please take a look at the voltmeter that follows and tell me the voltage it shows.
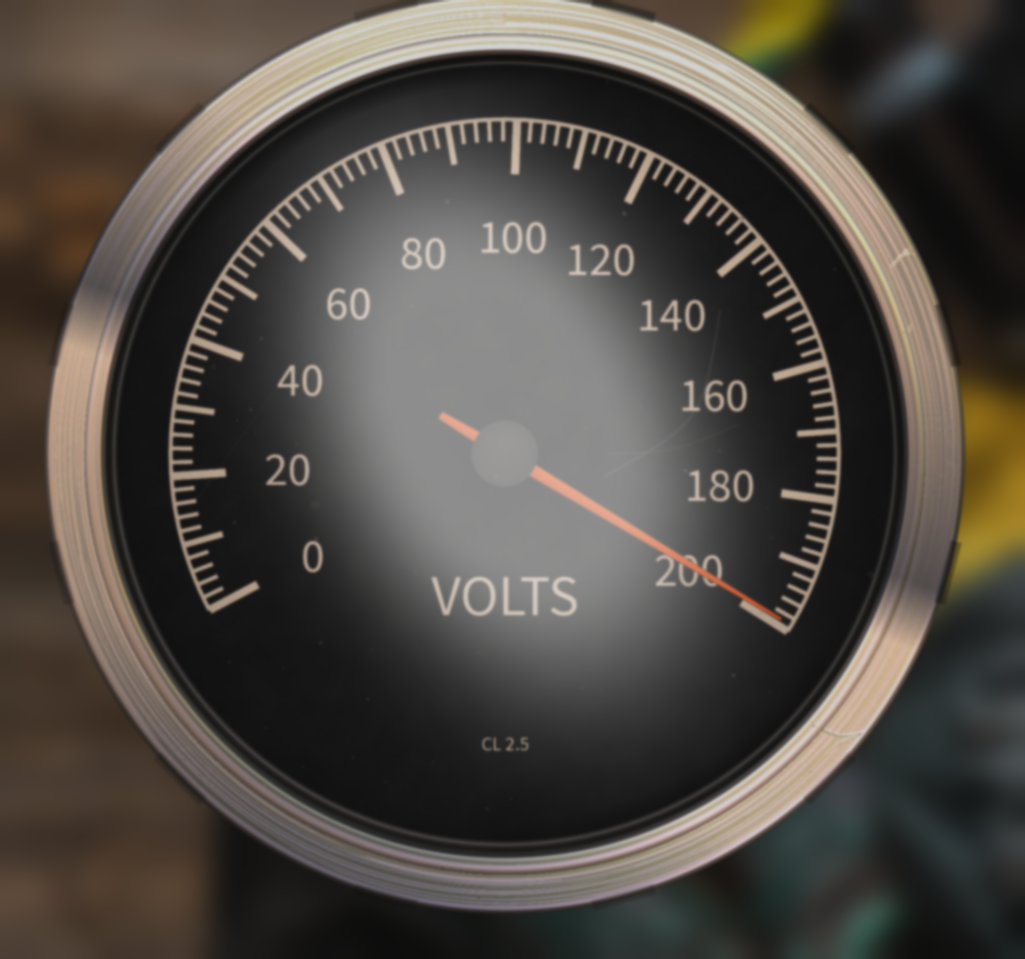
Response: 199 V
